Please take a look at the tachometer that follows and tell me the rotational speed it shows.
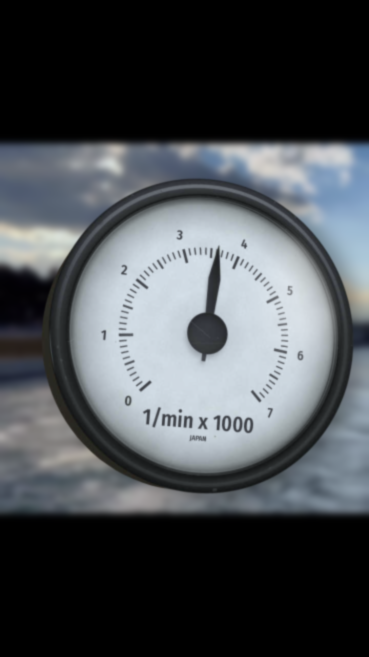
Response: 3600 rpm
